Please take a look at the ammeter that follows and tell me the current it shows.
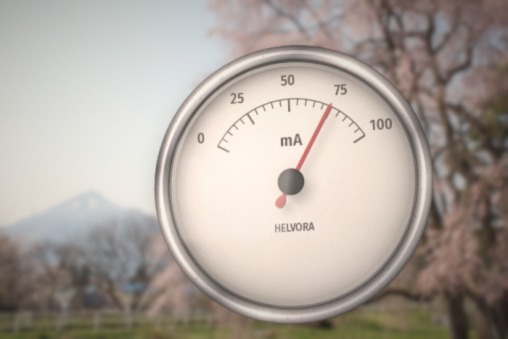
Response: 75 mA
